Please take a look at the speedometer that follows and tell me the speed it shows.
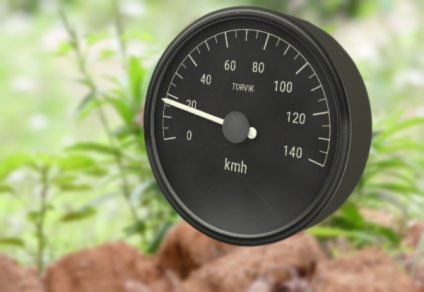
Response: 17.5 km/h
